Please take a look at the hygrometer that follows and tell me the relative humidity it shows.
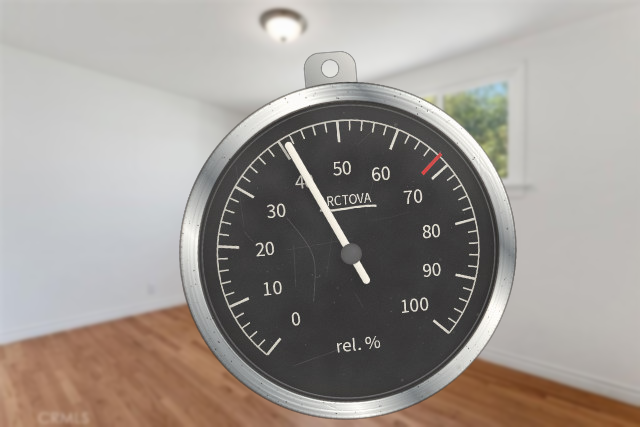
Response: 41 %
